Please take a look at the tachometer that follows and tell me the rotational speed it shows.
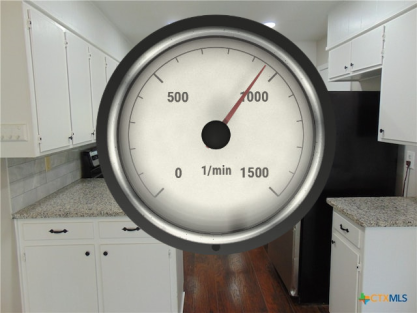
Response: 950 rpm
